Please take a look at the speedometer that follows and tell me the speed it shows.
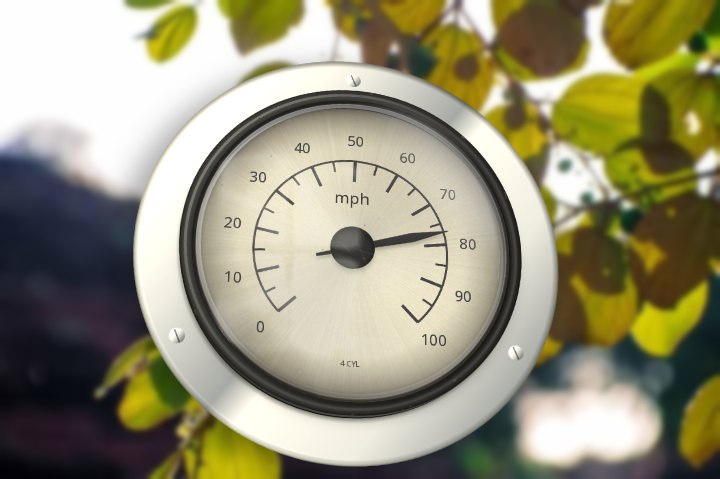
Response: 77.5 mph
